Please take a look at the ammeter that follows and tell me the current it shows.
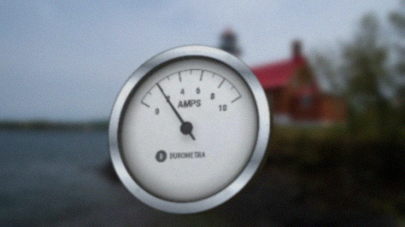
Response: 2 A
